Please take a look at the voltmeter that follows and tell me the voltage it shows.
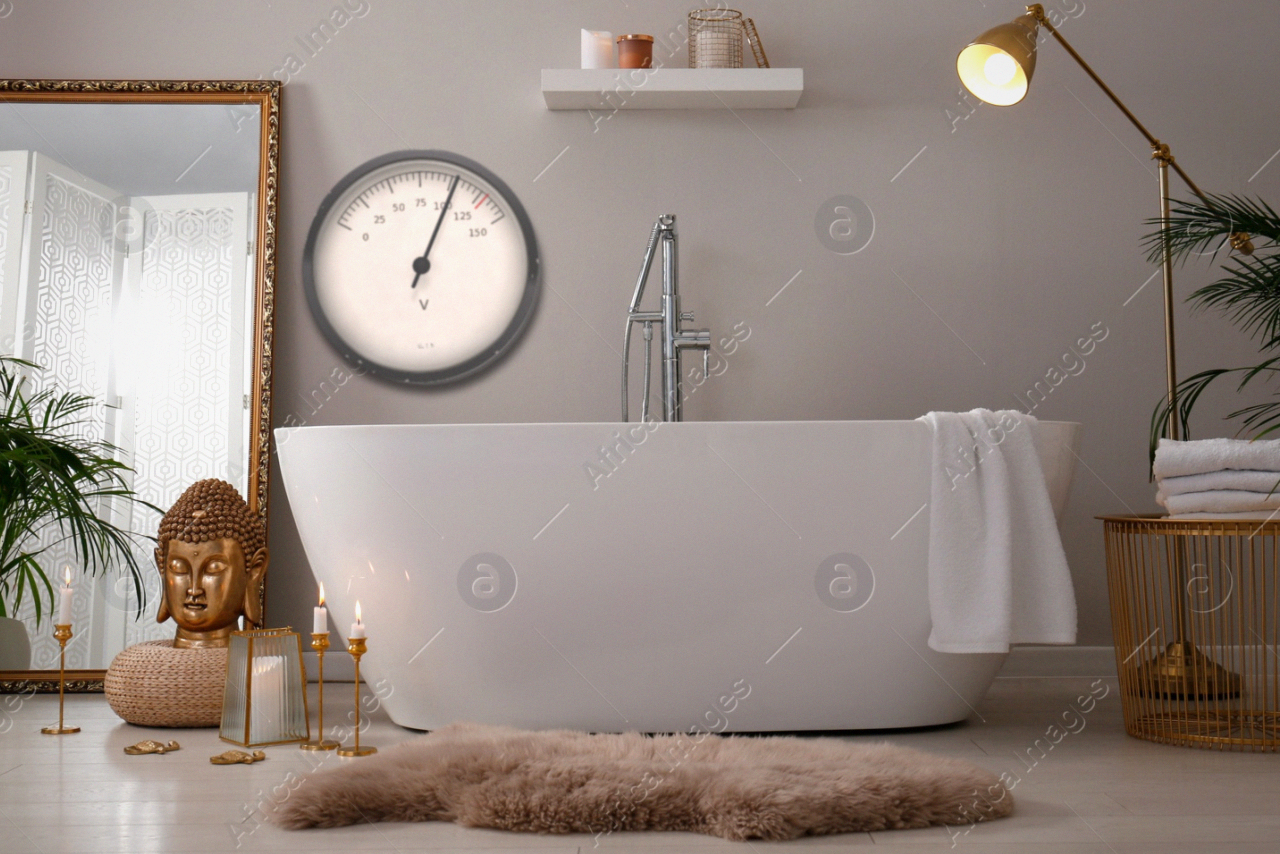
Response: 105 V
